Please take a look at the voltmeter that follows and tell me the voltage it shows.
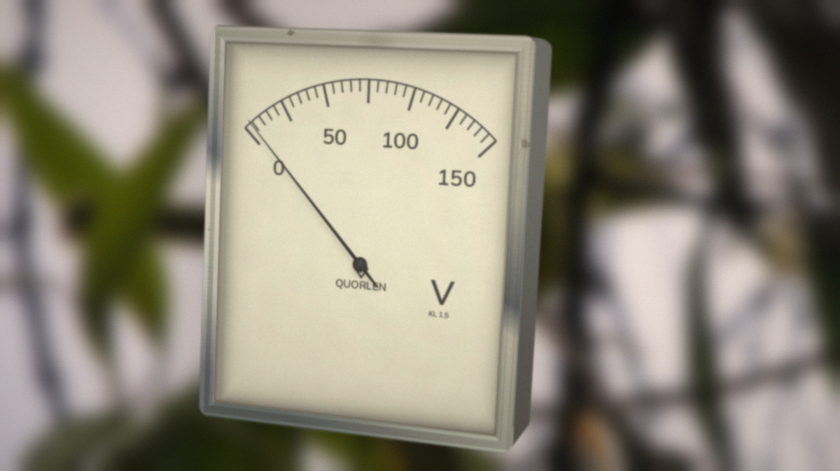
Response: 5 V
